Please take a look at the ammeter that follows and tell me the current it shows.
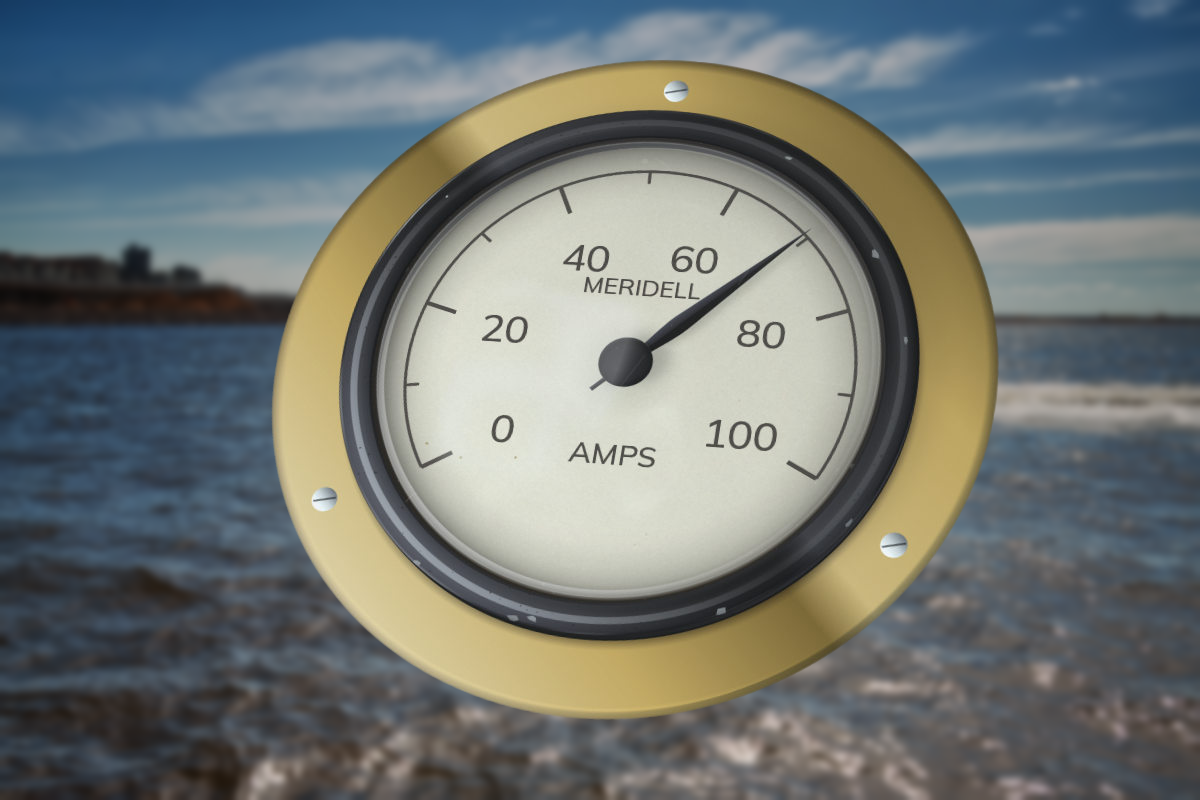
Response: 70 A
